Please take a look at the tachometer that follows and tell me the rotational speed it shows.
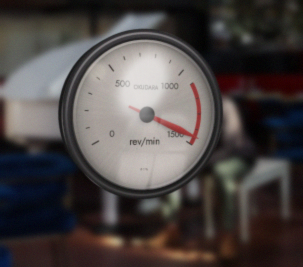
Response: 1450 rpm
